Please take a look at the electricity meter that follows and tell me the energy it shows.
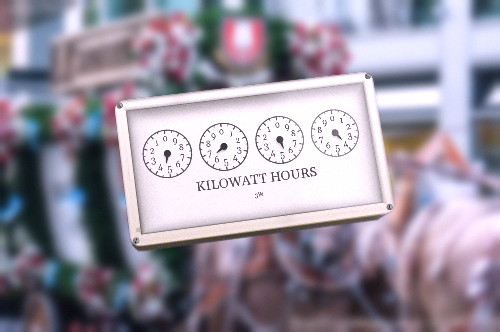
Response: 4654 kWh
